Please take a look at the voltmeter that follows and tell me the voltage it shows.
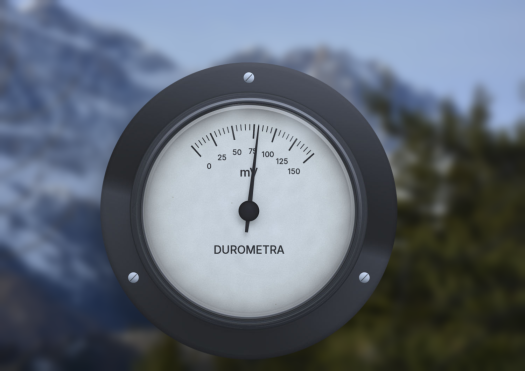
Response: 80 mV
